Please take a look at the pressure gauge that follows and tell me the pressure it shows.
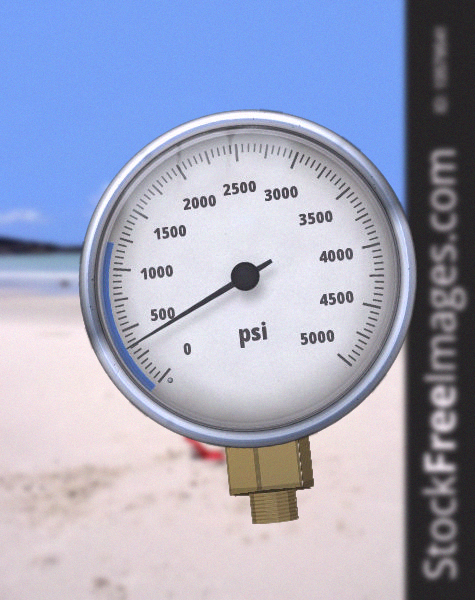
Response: 350 psi
